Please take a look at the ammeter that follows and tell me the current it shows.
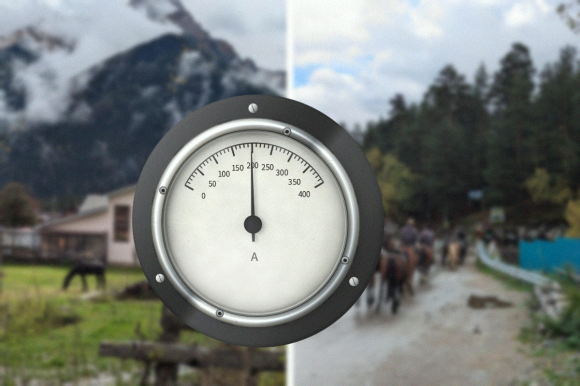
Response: 200 A
